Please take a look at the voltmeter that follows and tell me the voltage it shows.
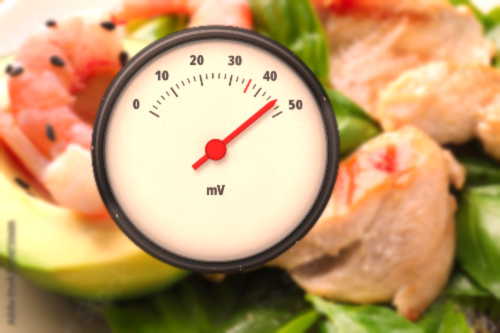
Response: 46 mV
